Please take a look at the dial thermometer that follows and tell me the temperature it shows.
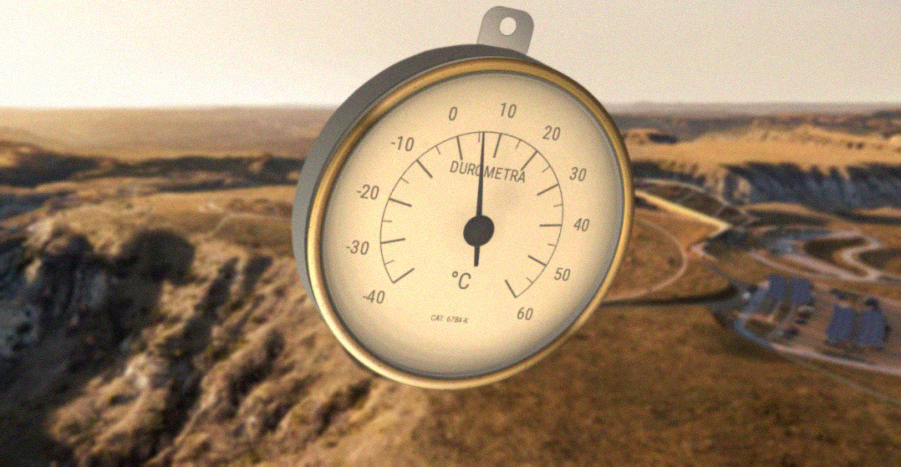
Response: 5 °C
